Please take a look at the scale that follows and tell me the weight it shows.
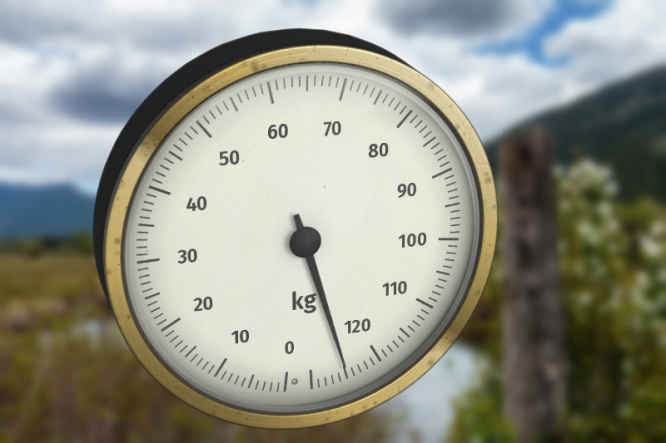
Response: 125 kg
